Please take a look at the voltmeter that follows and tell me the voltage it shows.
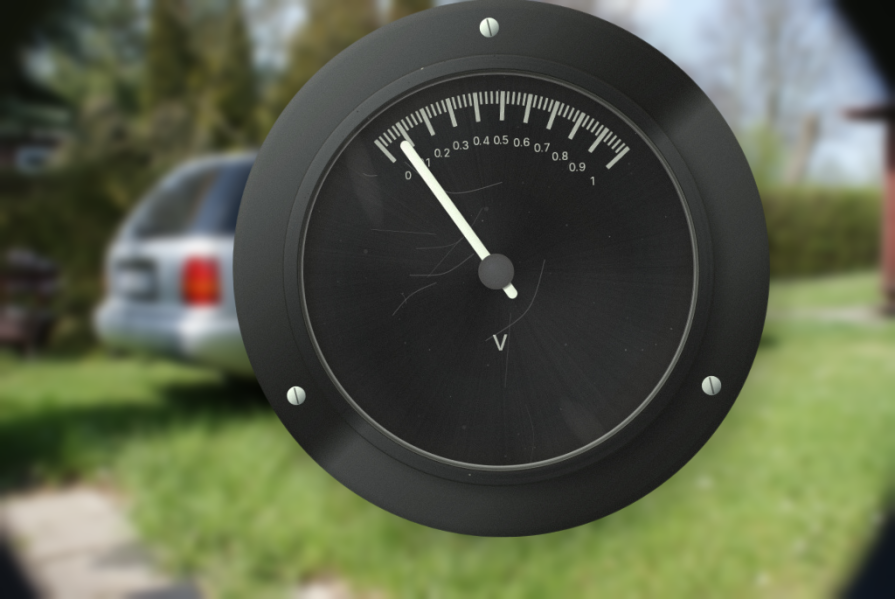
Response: 0.08 V
